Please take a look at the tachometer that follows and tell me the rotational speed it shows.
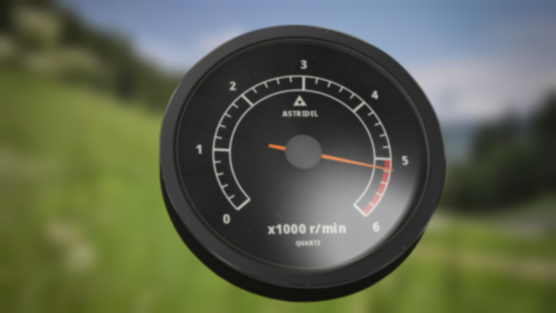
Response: 5200 rpm
